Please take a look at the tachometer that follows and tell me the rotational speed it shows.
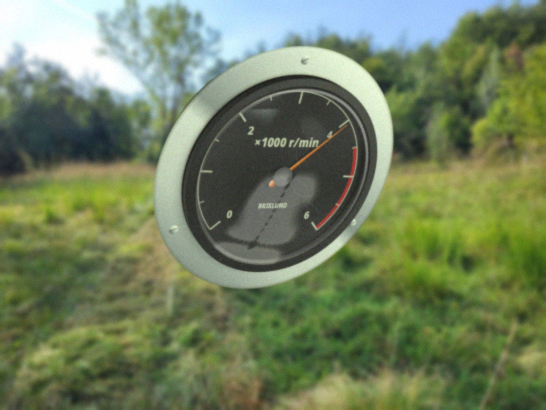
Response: 4000 rpm
